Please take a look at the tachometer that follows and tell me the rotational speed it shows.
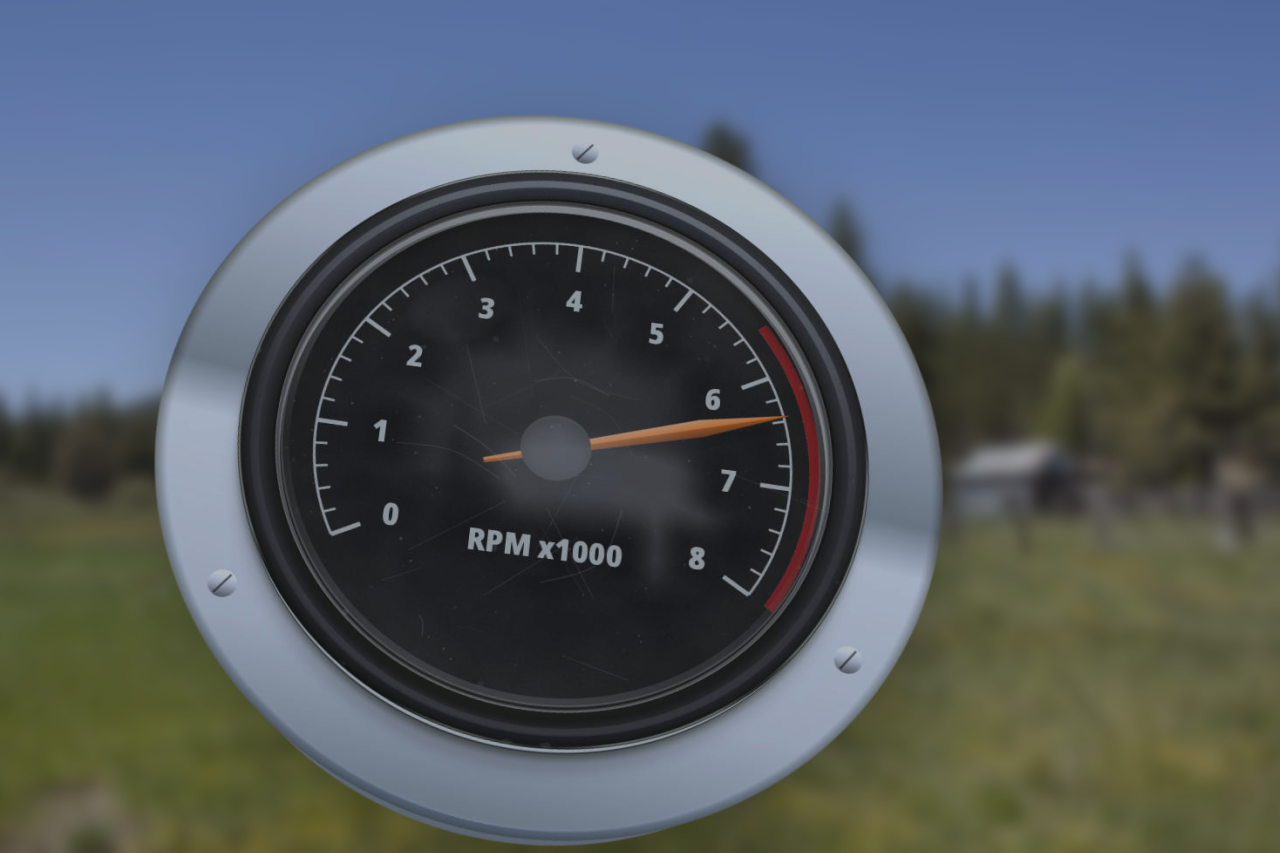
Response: 6400 rpm
